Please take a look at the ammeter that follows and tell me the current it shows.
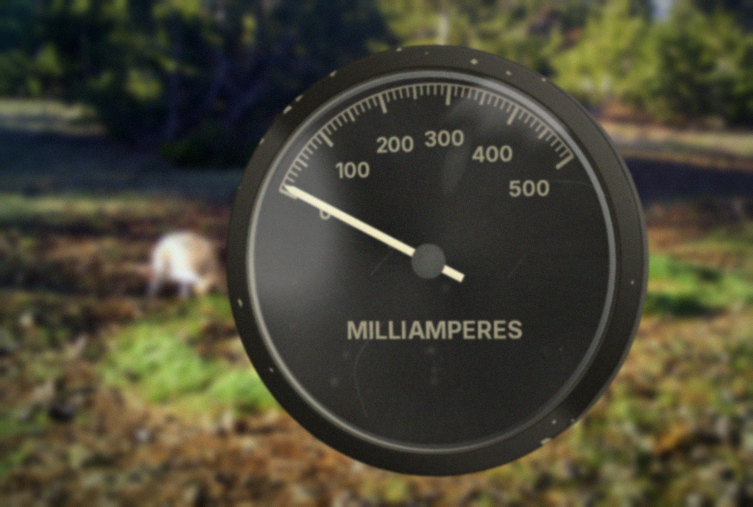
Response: 10 mA
